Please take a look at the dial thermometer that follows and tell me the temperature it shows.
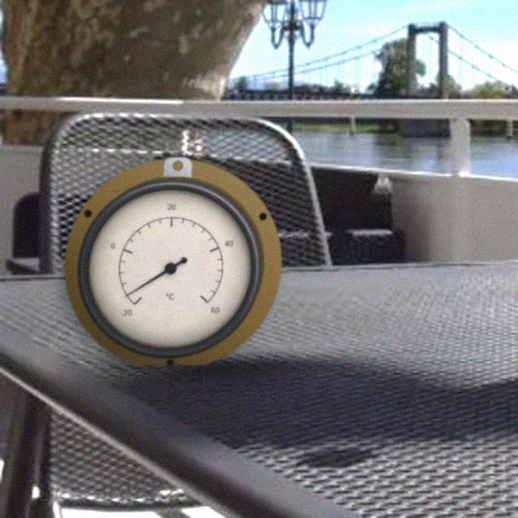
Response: -16 °C
